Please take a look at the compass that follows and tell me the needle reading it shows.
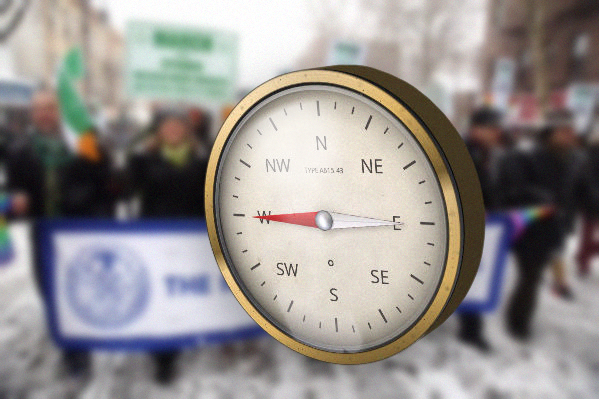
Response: 270 °
